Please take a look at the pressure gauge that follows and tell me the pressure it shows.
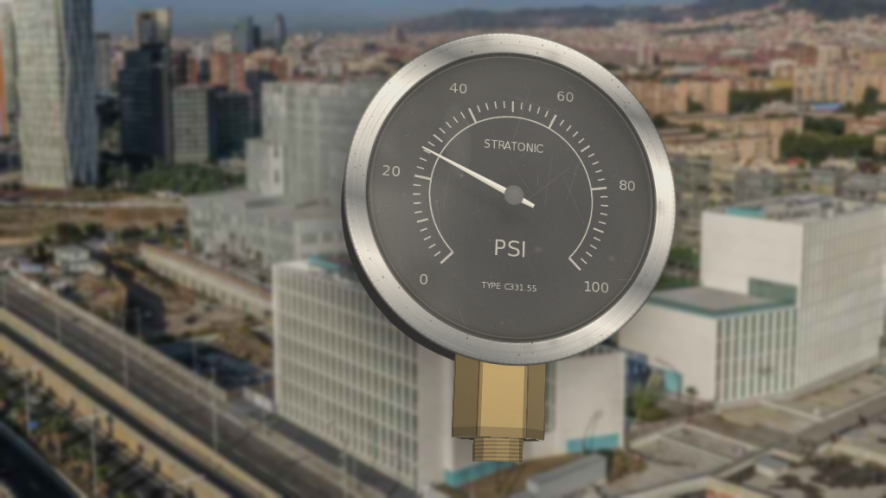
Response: 26 psi
